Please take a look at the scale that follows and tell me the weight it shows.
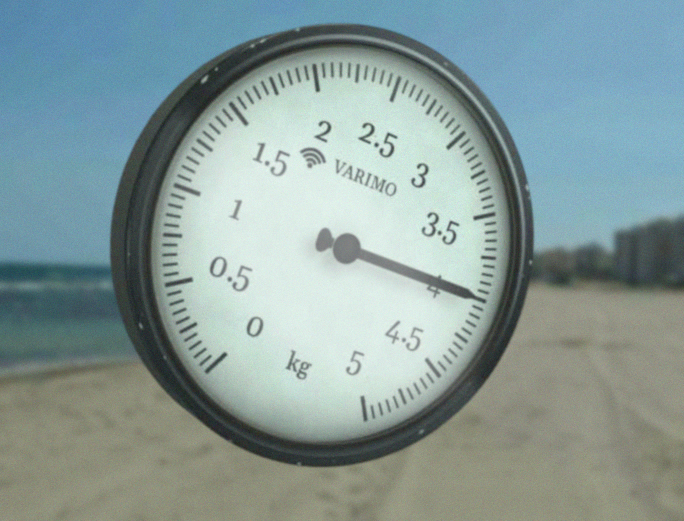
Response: 4 kg
